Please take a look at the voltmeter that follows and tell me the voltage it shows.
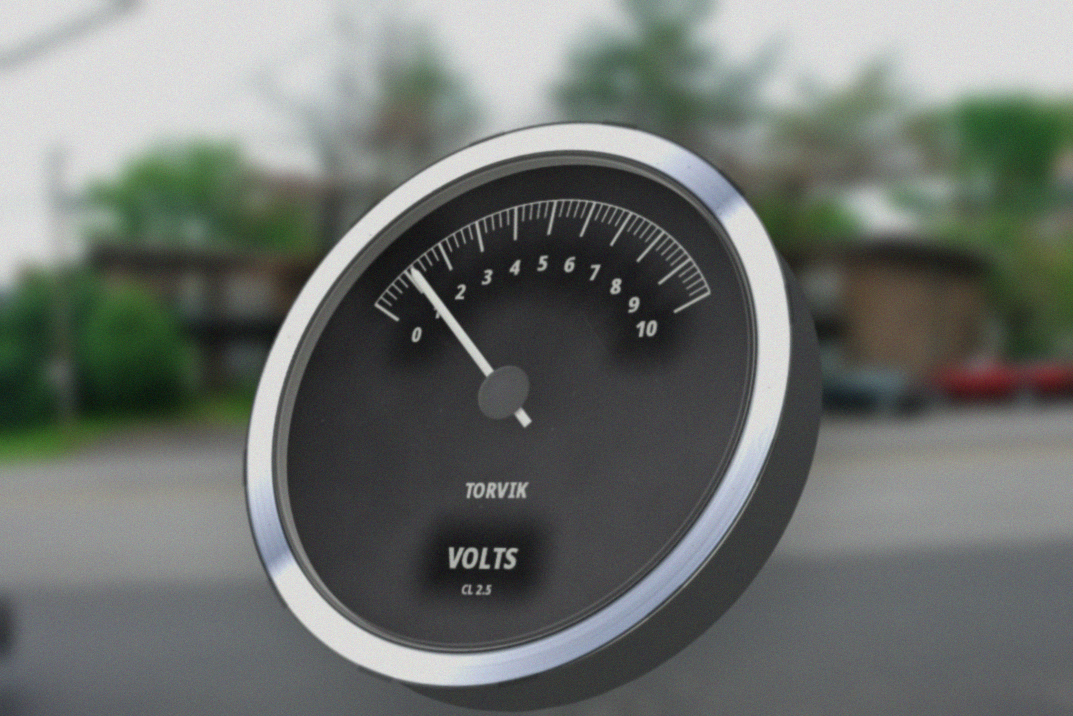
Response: 1.2 V
